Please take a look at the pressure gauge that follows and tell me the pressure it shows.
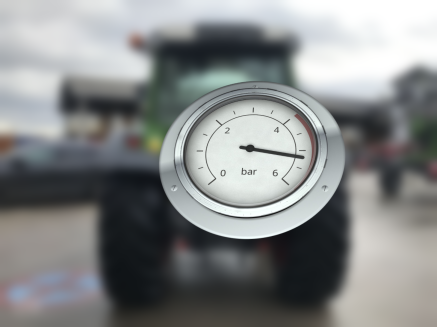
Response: 5.25 bar
